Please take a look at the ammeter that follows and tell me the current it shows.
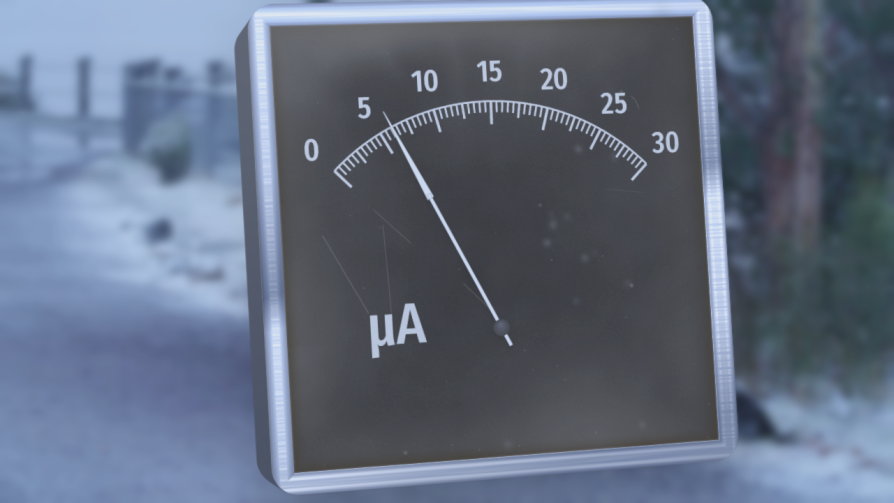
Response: 6 µA
